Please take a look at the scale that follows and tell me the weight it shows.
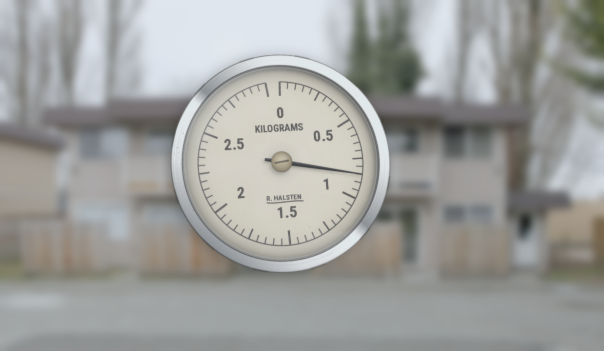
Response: 0.85 kg
